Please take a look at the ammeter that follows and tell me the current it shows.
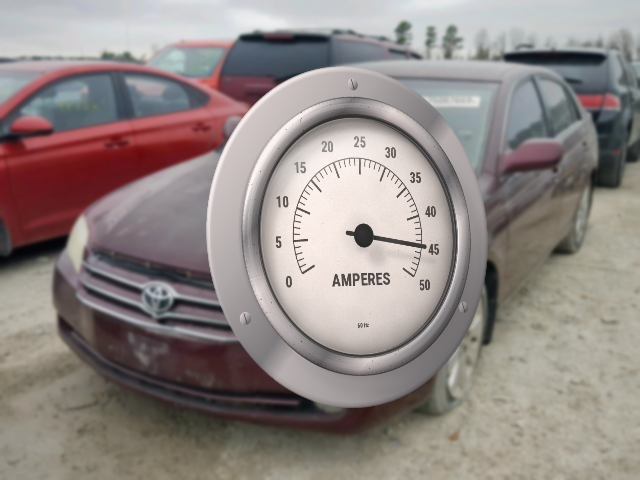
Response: 45 A
